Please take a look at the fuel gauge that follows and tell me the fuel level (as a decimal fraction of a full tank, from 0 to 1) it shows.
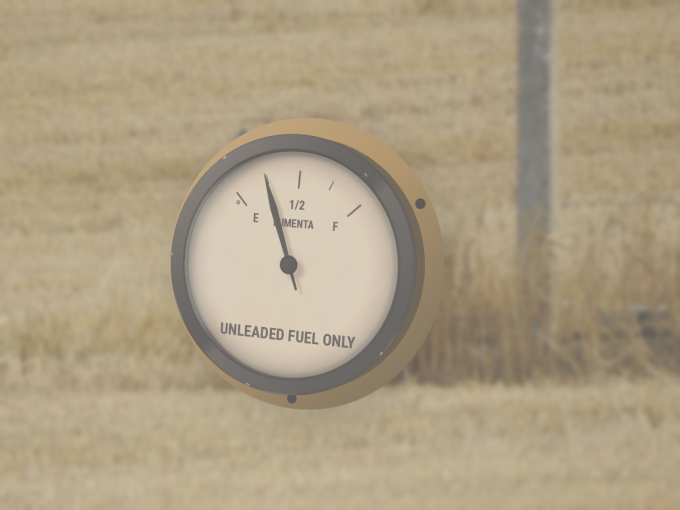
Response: 0.25
